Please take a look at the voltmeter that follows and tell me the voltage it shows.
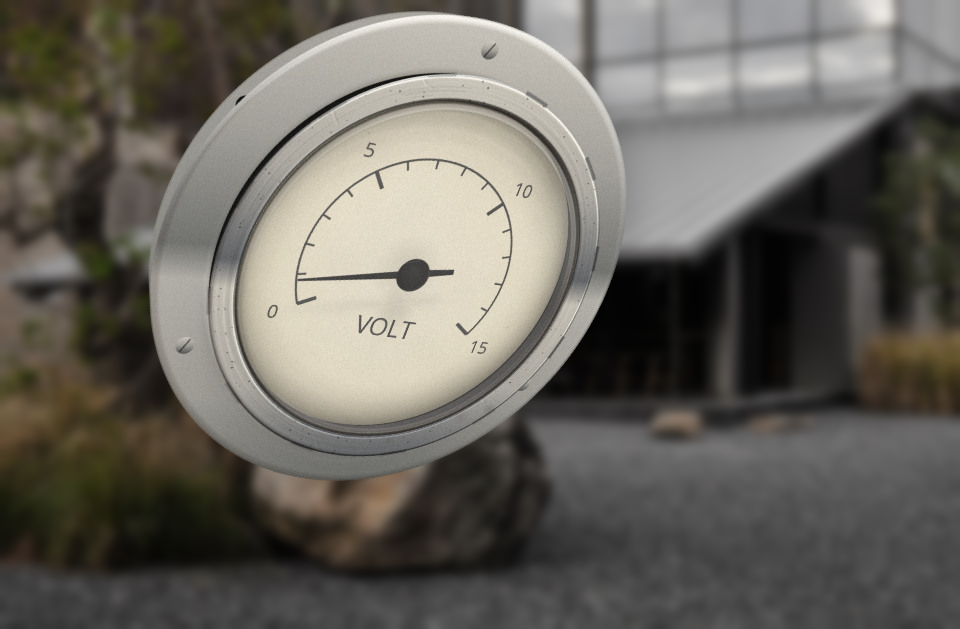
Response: 1 V
